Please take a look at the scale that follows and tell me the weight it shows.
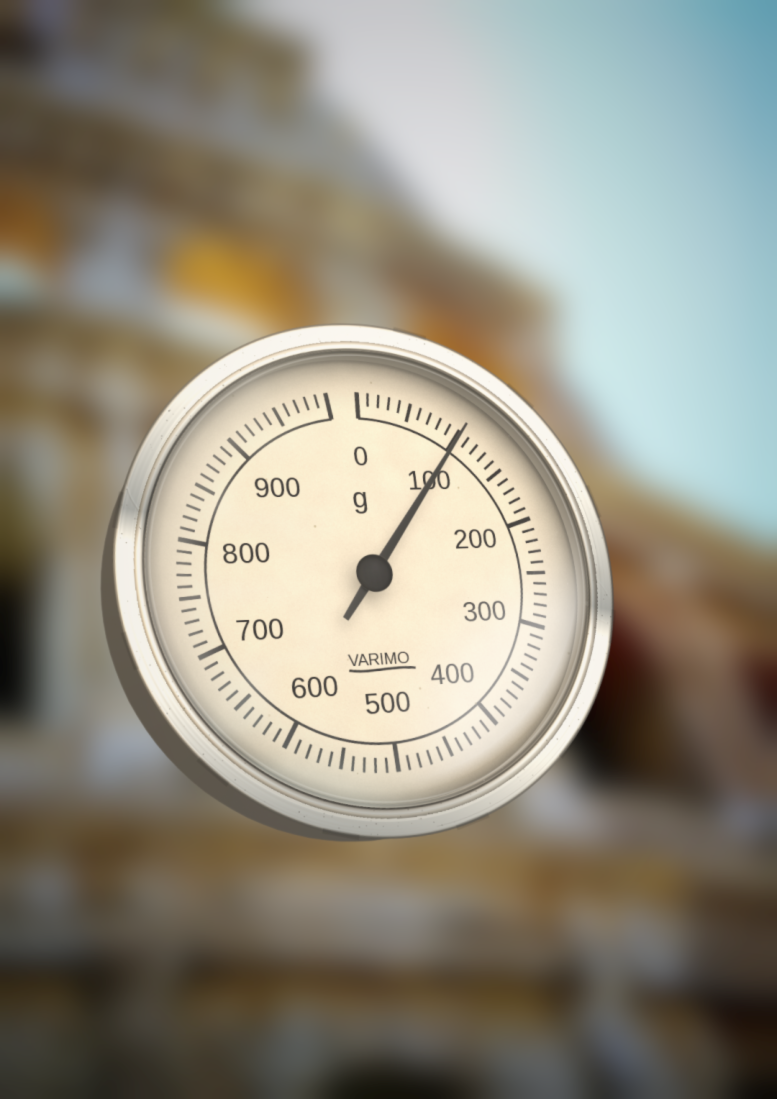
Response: 100 g
